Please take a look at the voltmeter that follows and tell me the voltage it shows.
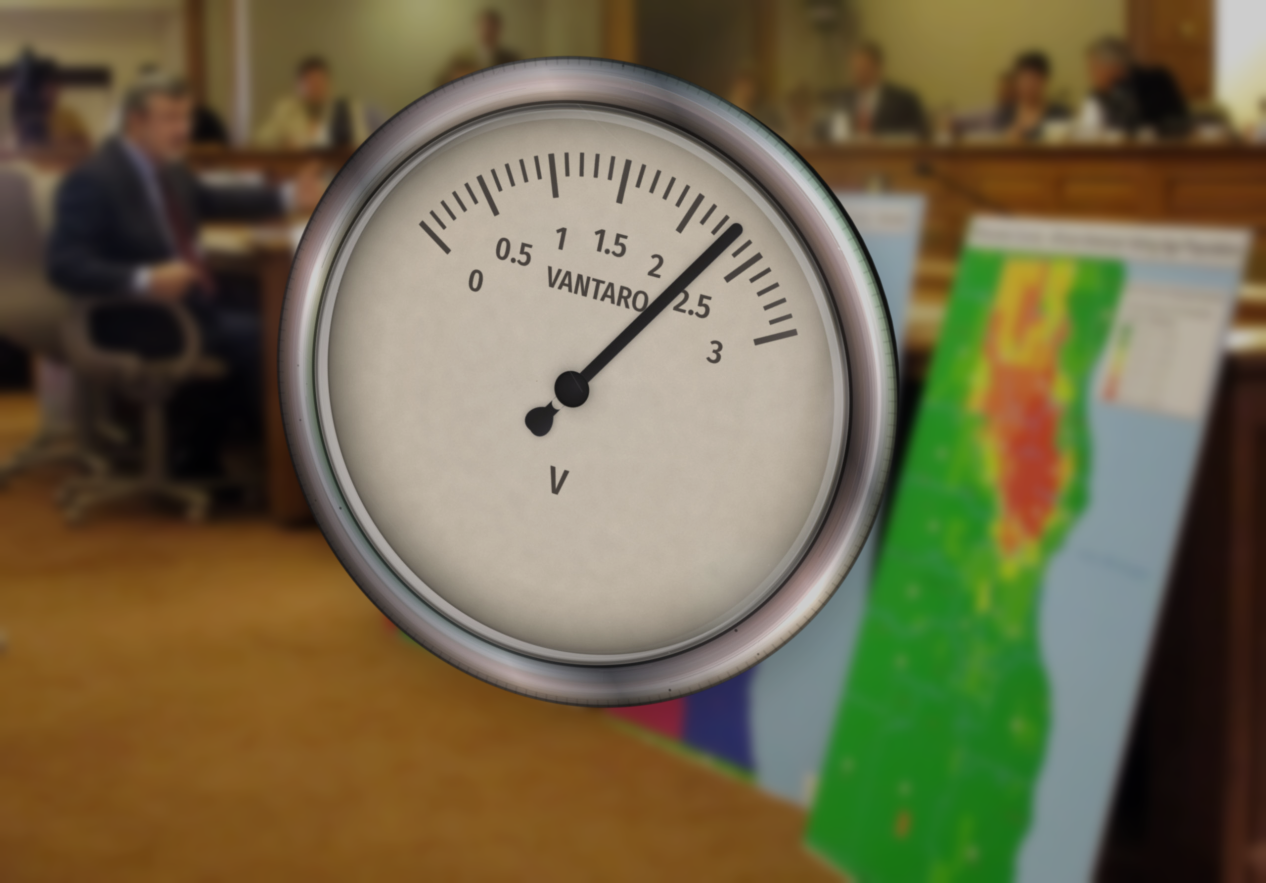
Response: 2.3 V
